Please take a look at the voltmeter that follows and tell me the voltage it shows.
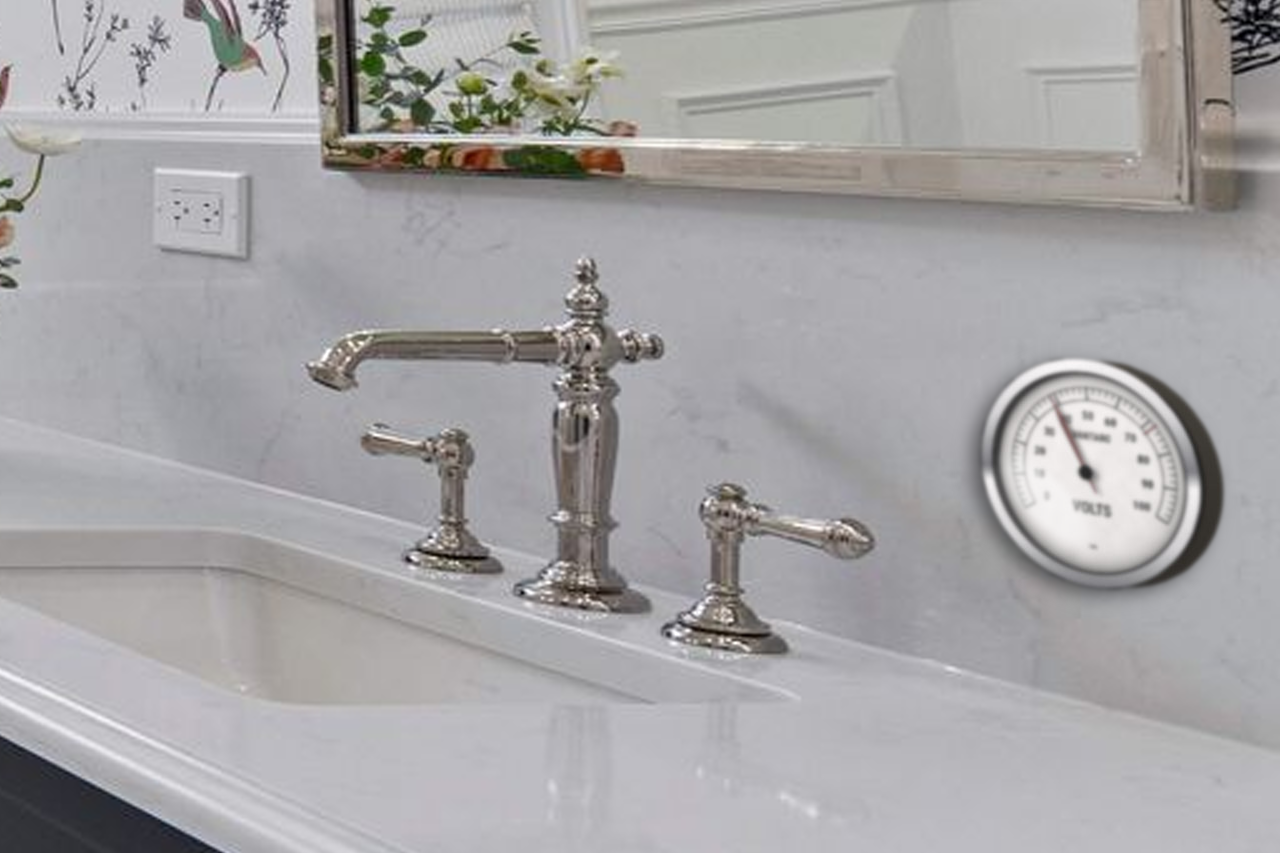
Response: 40 V
